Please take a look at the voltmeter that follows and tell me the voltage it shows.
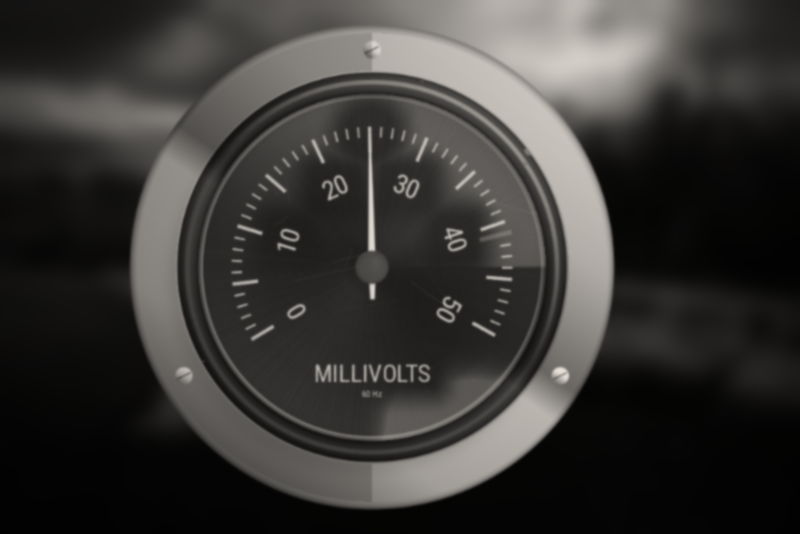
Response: 25 mV
